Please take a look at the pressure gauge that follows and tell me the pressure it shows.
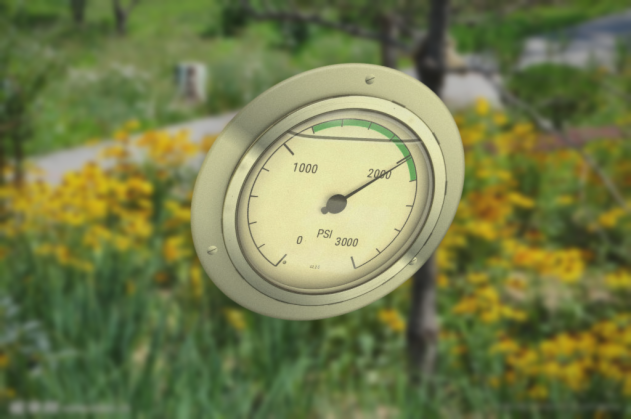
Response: 2000 psi
